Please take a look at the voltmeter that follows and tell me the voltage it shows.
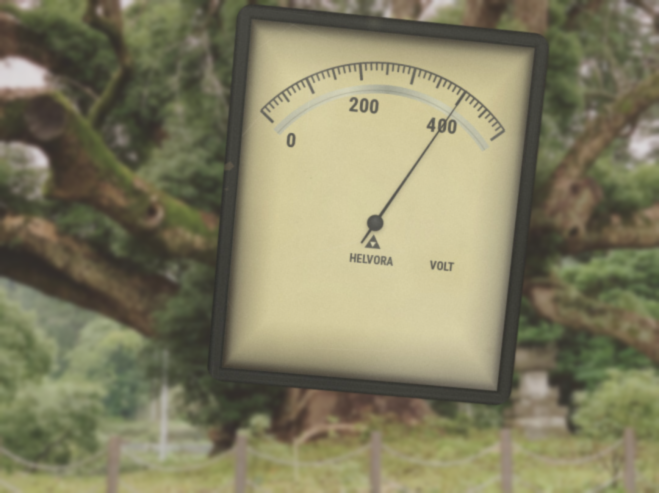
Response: 400 V
